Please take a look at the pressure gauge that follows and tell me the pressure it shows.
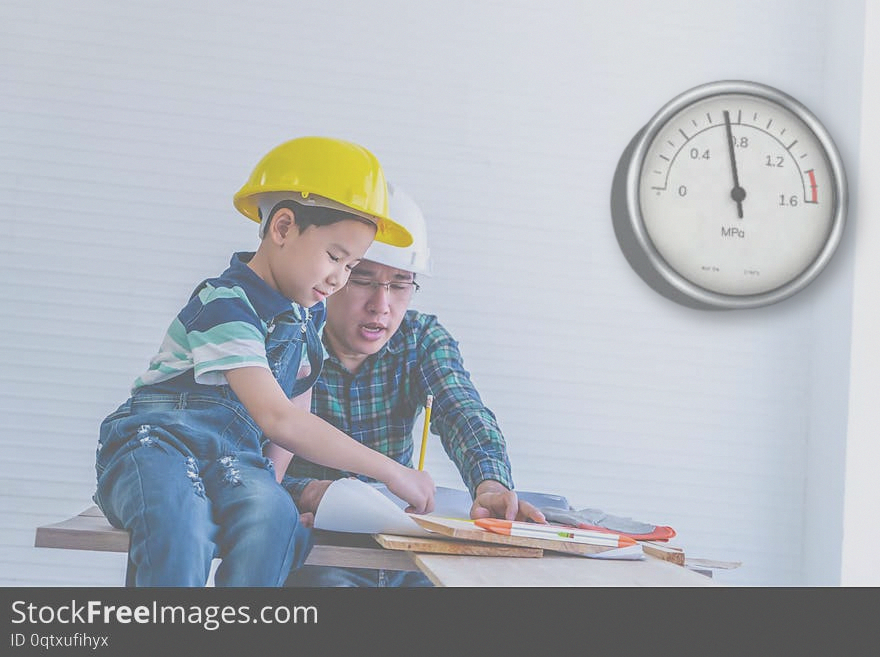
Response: 0.7 MPa
